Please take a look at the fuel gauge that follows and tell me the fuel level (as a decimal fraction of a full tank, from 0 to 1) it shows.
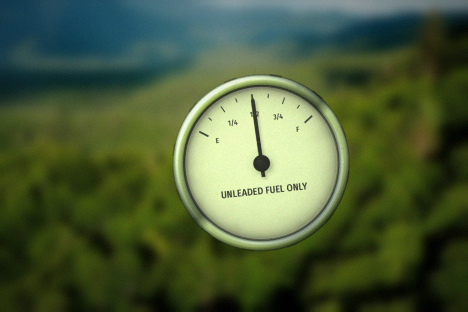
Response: 0.5
